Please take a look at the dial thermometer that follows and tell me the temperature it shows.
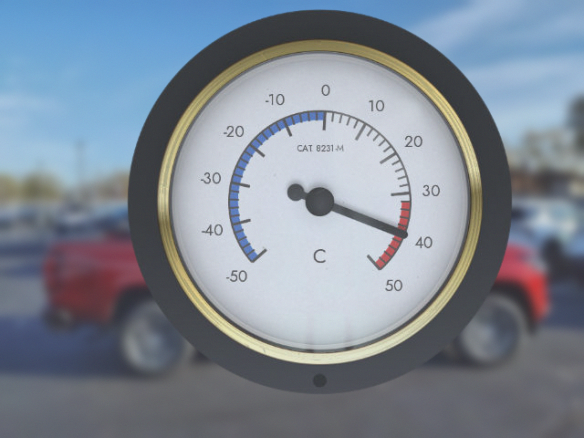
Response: 40 °C
